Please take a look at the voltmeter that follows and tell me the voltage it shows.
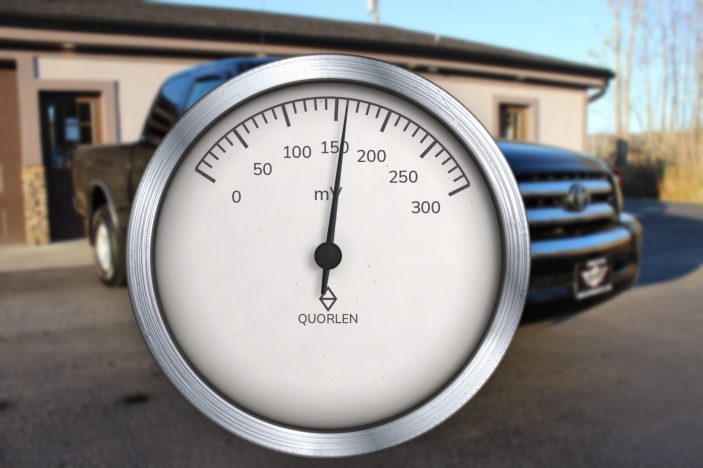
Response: 160 mV
